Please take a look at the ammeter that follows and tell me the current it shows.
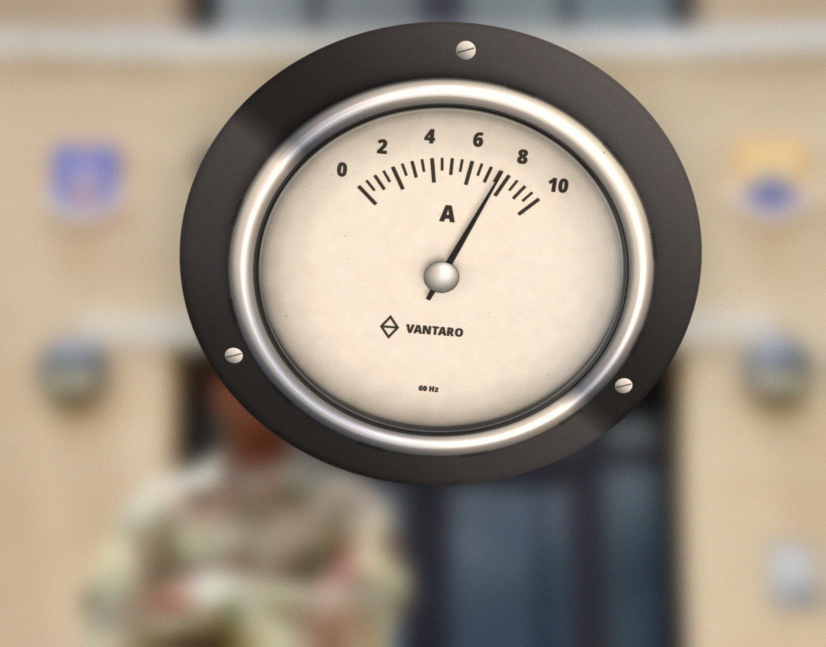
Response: 7.5 A
